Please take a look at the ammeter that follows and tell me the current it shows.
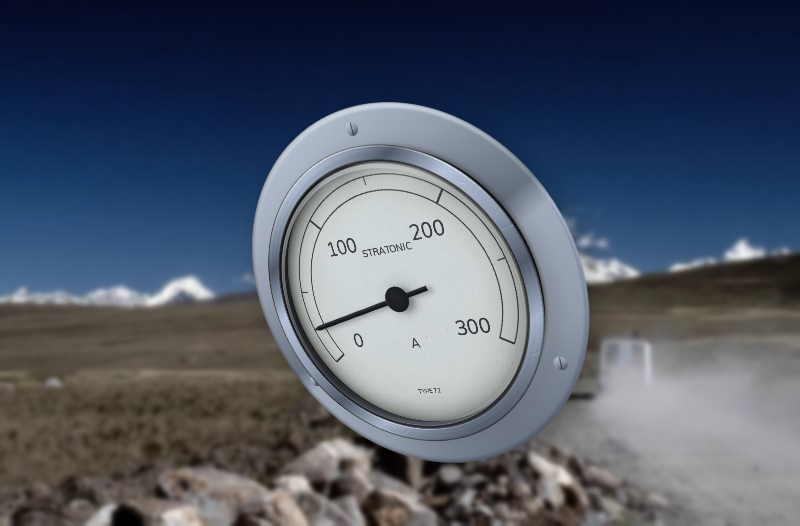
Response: 25 A
